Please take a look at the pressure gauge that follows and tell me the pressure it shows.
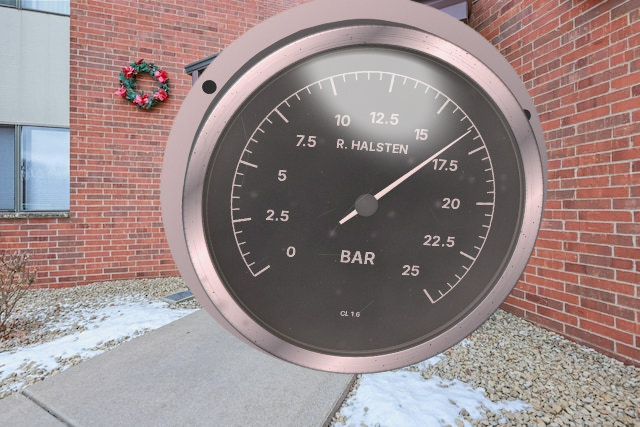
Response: 16.5 bar
